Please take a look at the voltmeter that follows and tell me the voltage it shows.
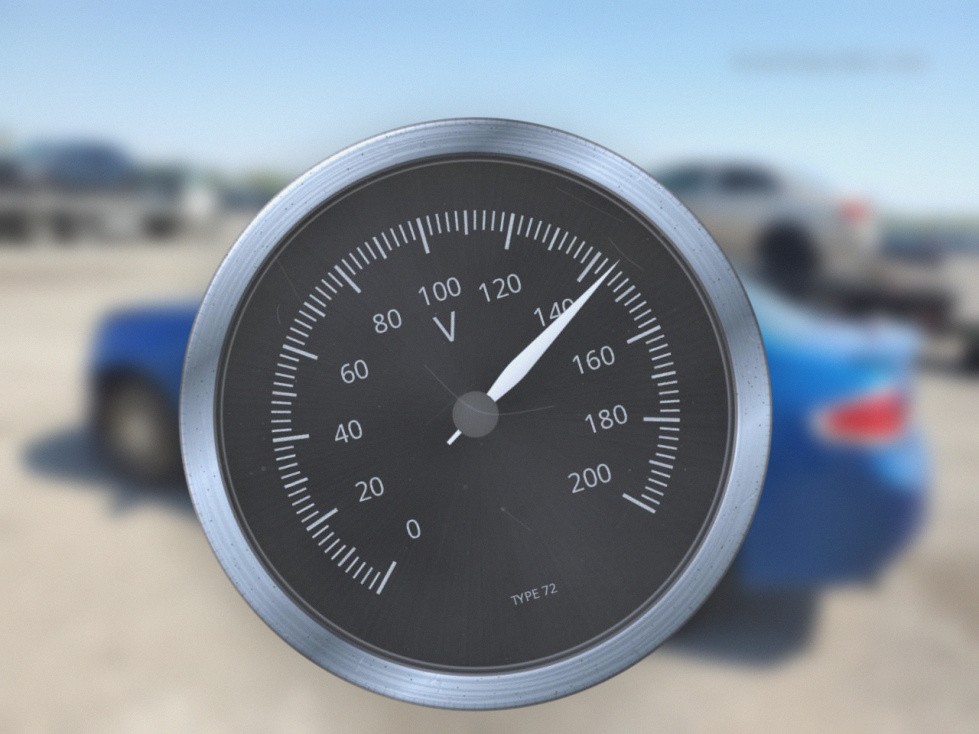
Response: 144 V
